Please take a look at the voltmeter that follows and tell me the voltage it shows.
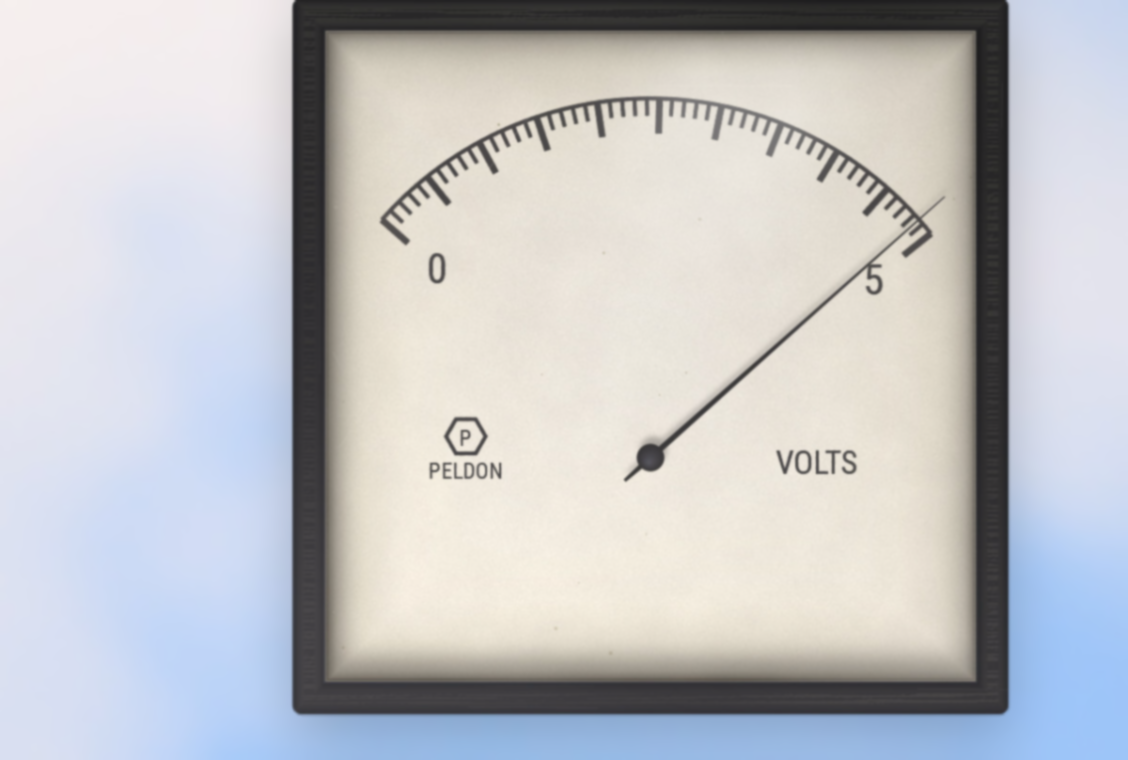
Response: 4.85 V
